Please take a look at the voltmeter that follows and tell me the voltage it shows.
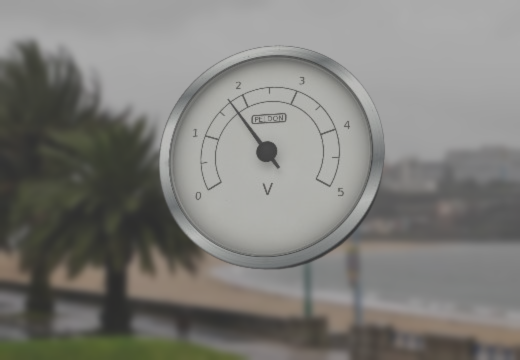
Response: 1.75 V
